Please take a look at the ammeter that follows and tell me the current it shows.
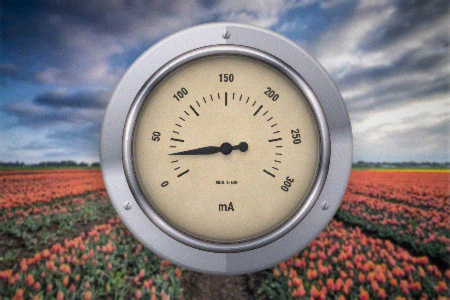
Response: 30 mA
